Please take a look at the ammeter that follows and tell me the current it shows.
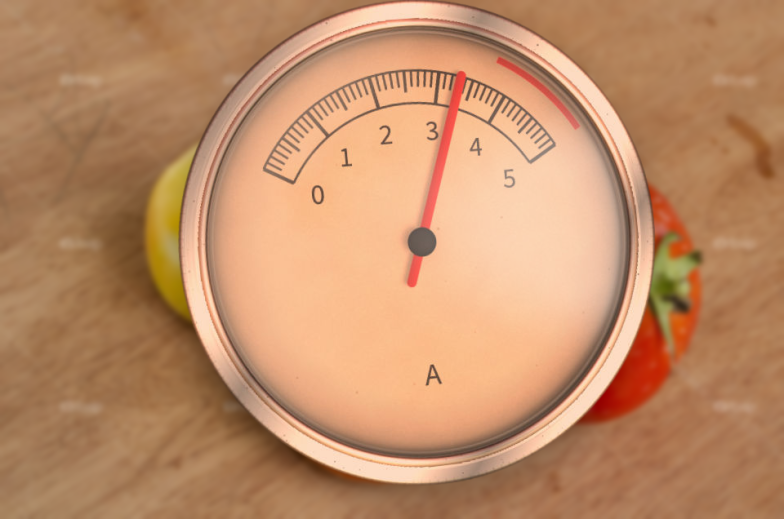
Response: 3.3 A
